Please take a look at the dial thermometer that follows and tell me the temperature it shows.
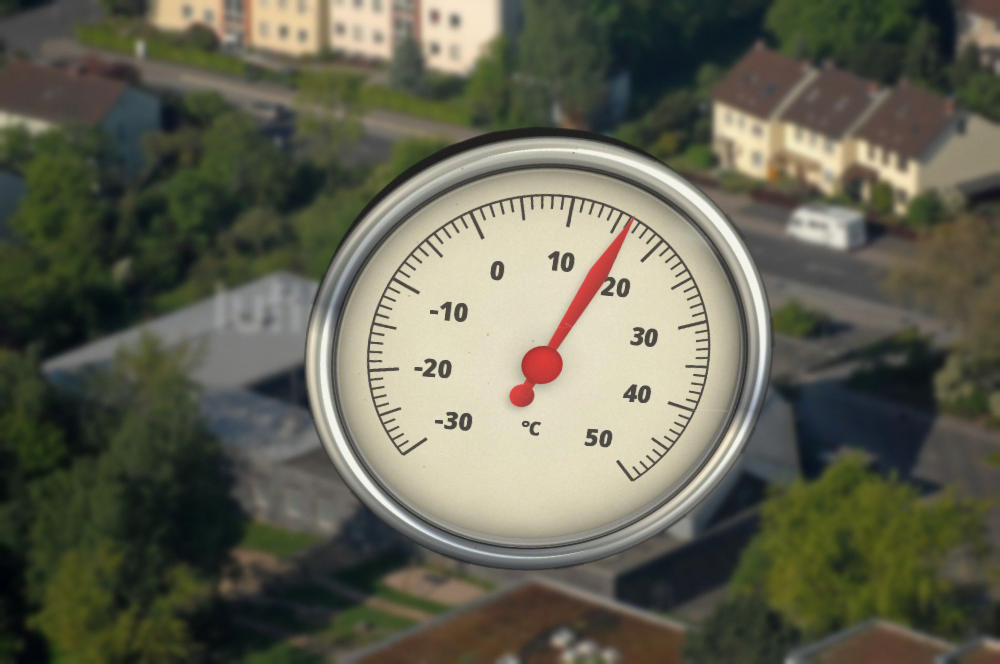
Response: 16 °C
